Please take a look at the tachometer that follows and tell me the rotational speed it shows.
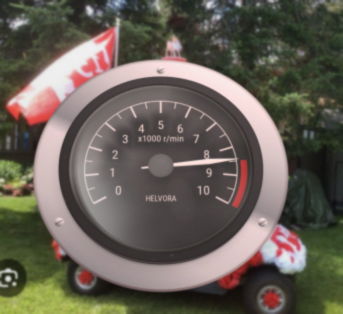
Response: 8500 rpm
